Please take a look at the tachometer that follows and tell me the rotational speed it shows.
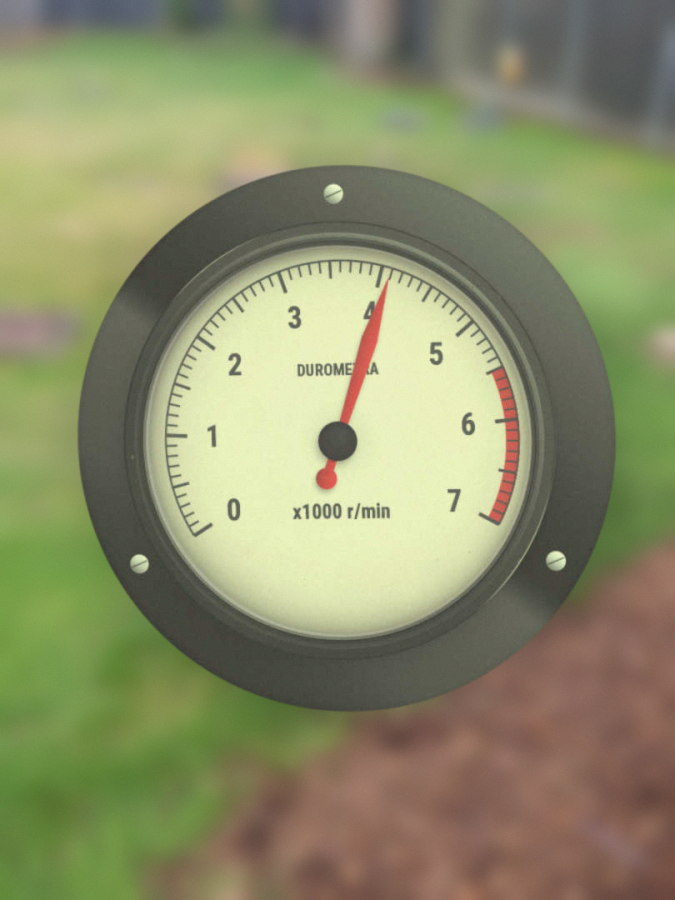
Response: 4100 rpm
